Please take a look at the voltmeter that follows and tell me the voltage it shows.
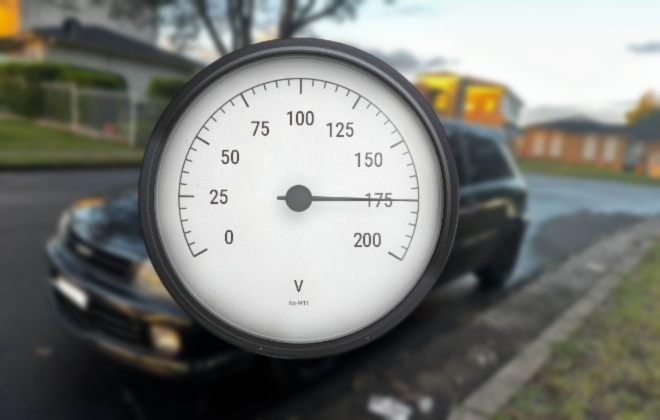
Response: 175 V
